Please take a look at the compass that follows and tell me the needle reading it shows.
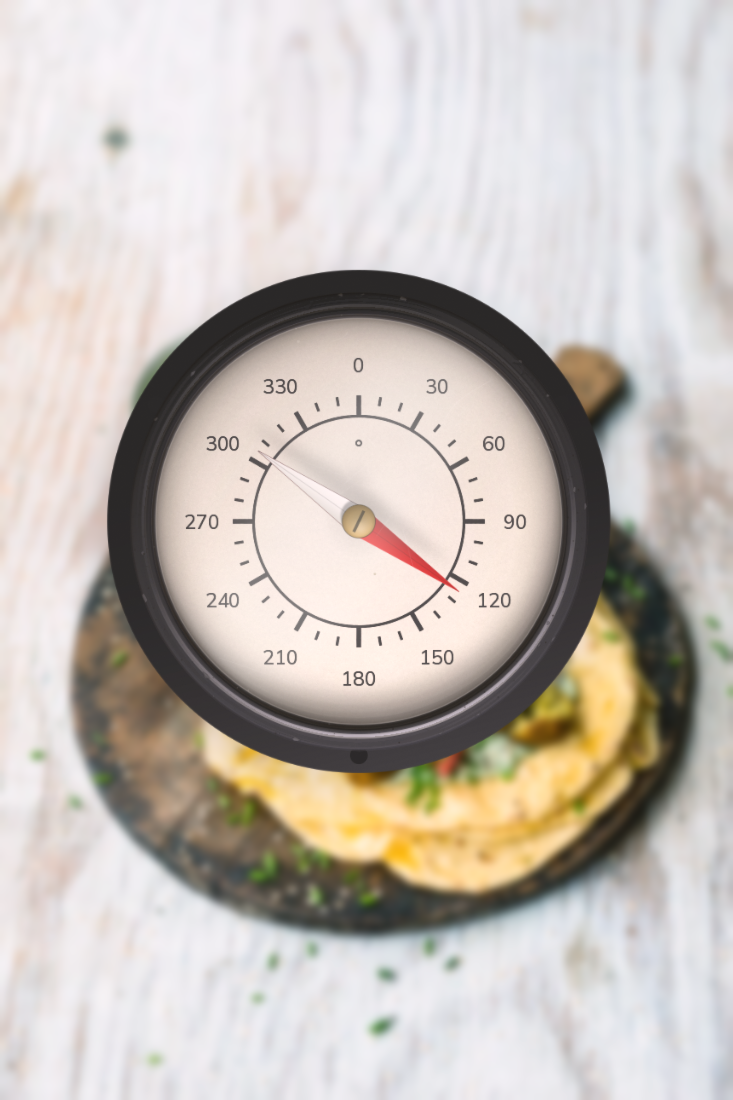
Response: 125 °
